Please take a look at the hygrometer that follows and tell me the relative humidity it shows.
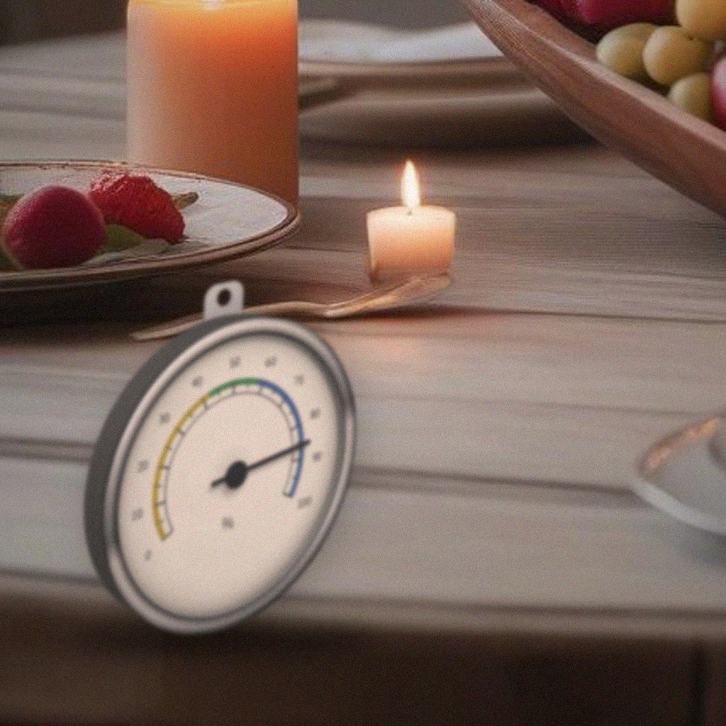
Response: 85 %
